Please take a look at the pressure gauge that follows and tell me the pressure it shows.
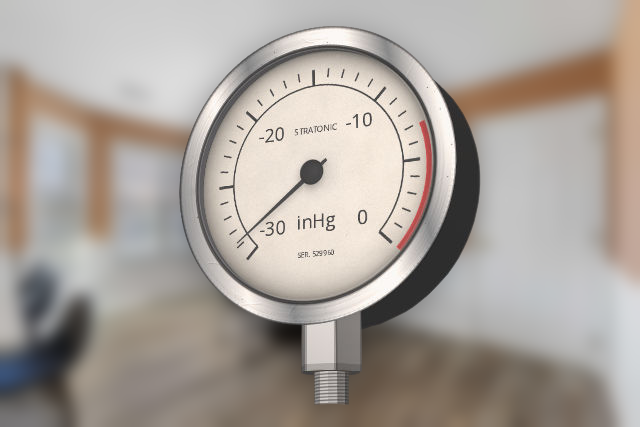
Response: -29 inHg
